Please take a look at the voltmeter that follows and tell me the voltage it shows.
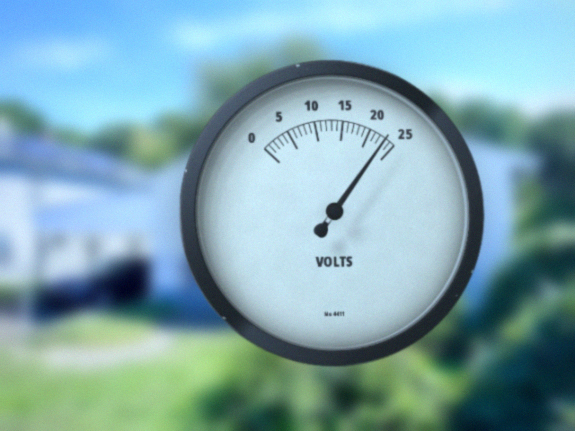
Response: 23 V
